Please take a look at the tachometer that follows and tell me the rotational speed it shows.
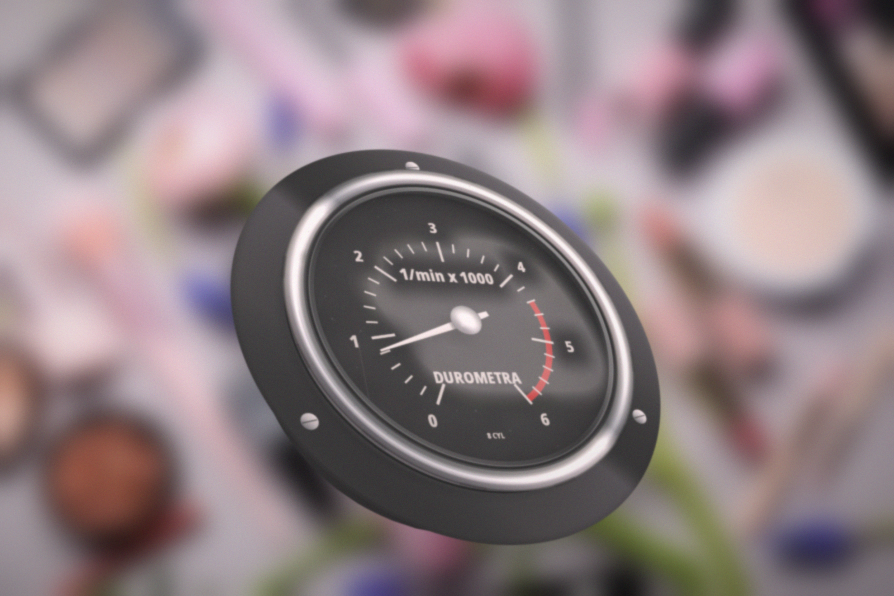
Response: 800 rpm
